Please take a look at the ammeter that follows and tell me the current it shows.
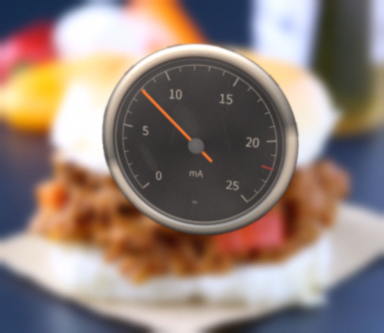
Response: 8 mA
